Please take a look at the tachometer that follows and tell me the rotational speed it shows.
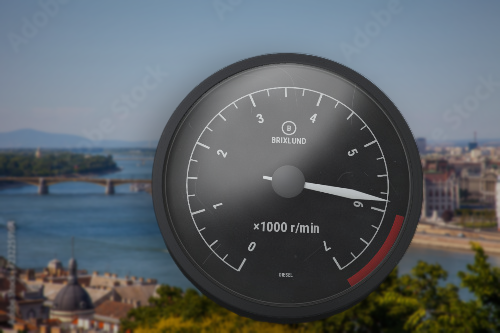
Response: 5875 rpm
